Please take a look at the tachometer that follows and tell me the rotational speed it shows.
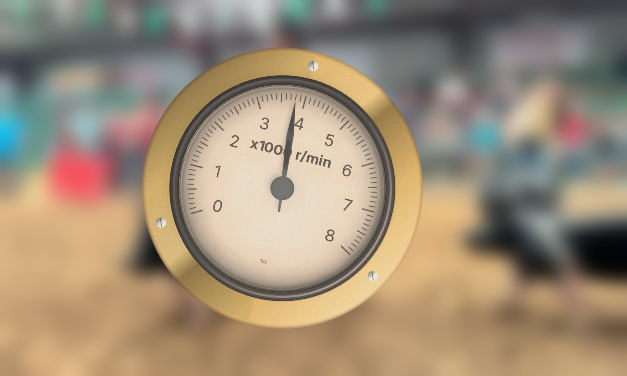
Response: 3800 rpm
